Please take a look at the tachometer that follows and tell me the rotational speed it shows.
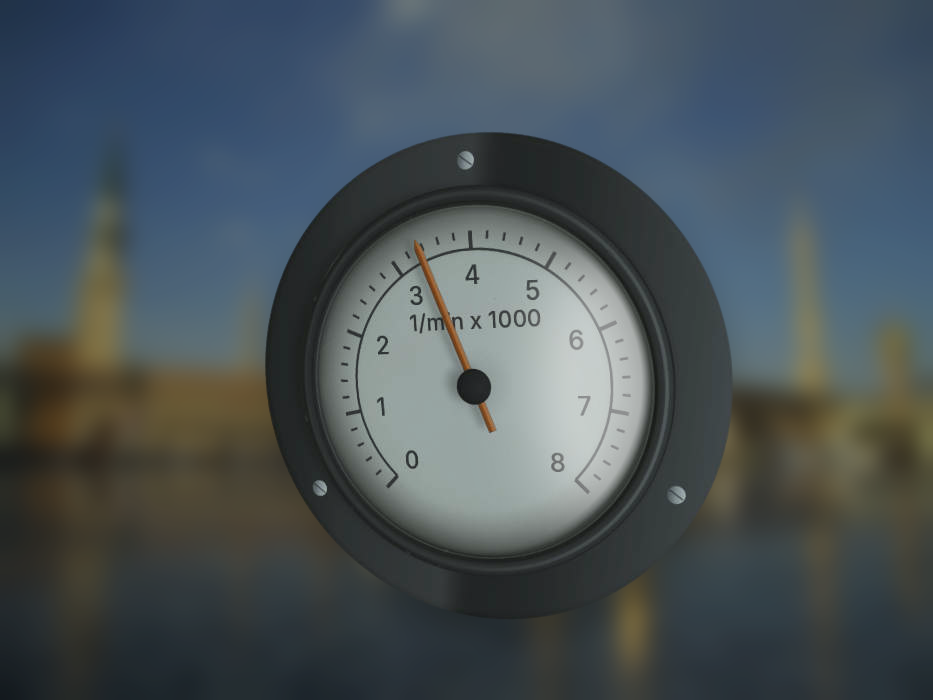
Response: 3400 rpm
